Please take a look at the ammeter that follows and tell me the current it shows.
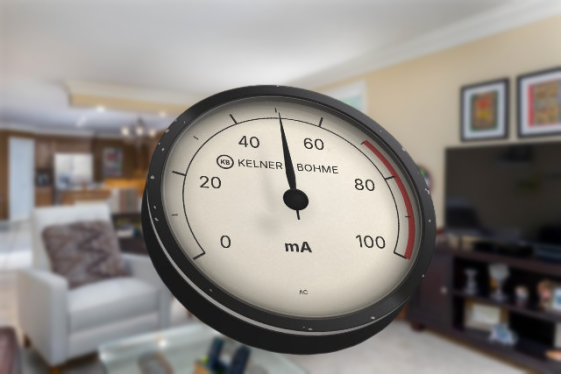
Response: 50 mA
